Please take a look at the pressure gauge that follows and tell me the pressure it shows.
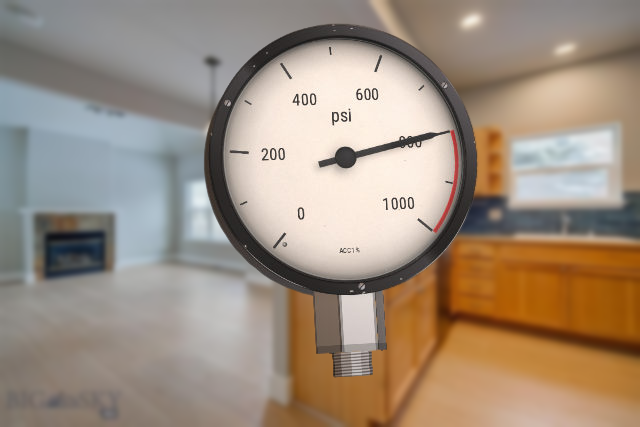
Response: 800 psi
